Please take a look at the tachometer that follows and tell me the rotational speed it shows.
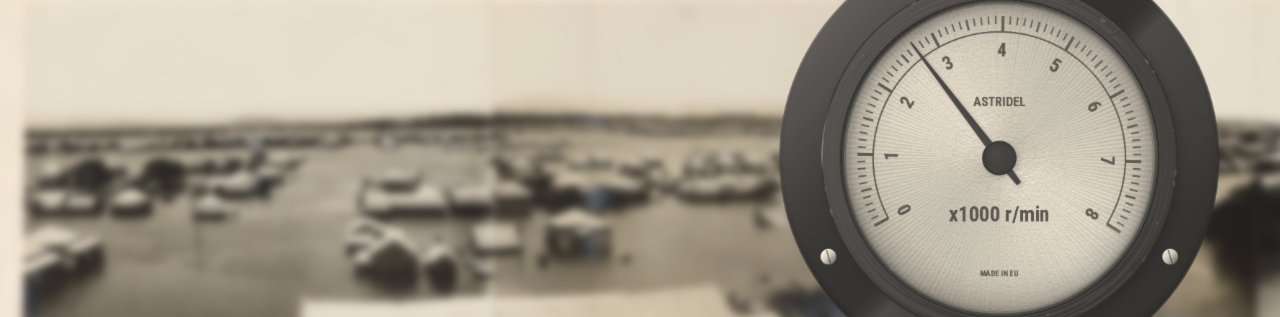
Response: 2700 rpm
